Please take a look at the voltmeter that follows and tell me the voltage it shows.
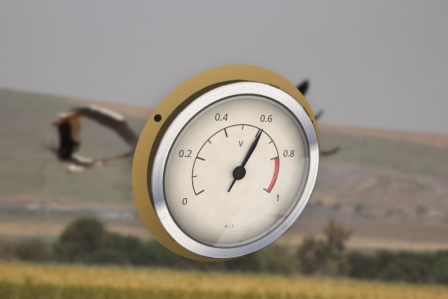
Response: 0.6 V
